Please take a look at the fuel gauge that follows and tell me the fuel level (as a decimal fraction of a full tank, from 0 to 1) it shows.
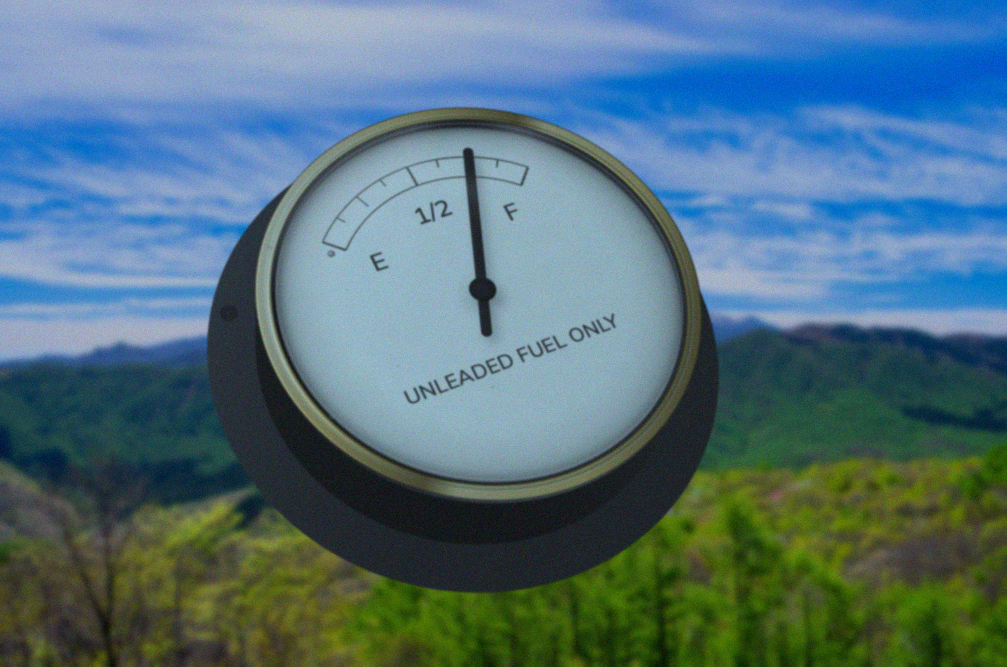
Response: 0.75
